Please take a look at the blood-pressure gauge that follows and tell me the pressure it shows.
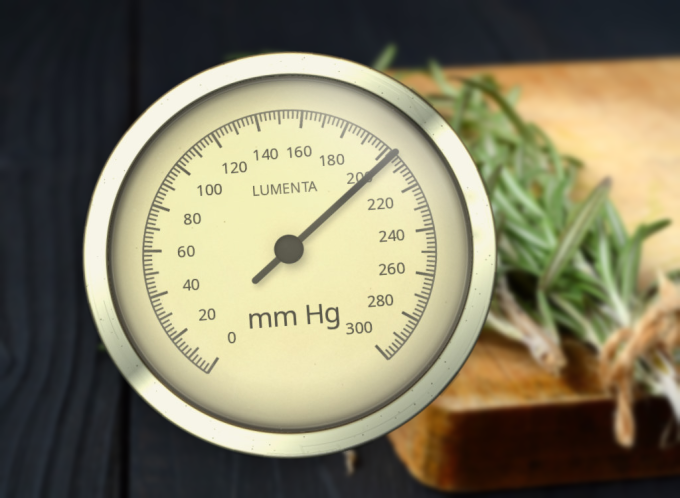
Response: 204 mmHg
